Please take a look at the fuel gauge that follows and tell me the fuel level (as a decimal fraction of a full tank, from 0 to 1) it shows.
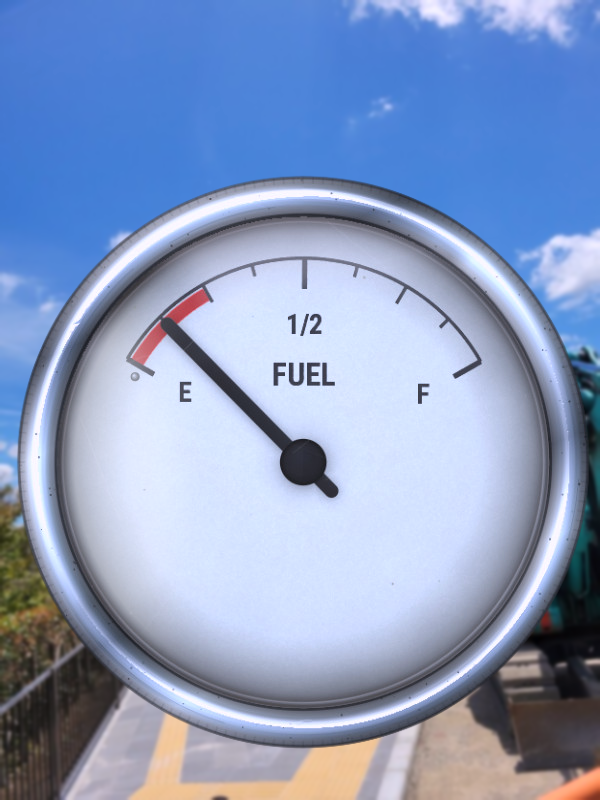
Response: 0.125
